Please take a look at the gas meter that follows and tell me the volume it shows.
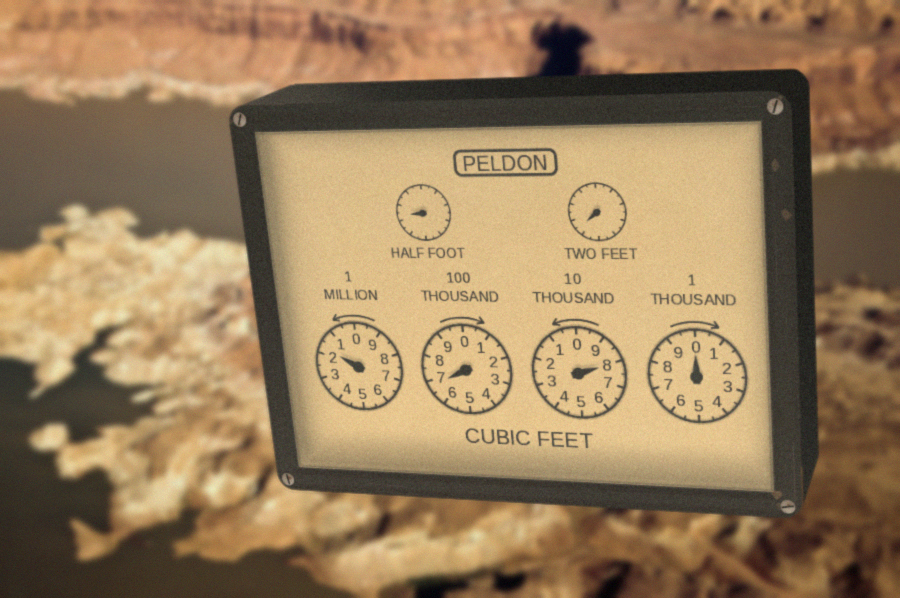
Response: 168000 ft³
